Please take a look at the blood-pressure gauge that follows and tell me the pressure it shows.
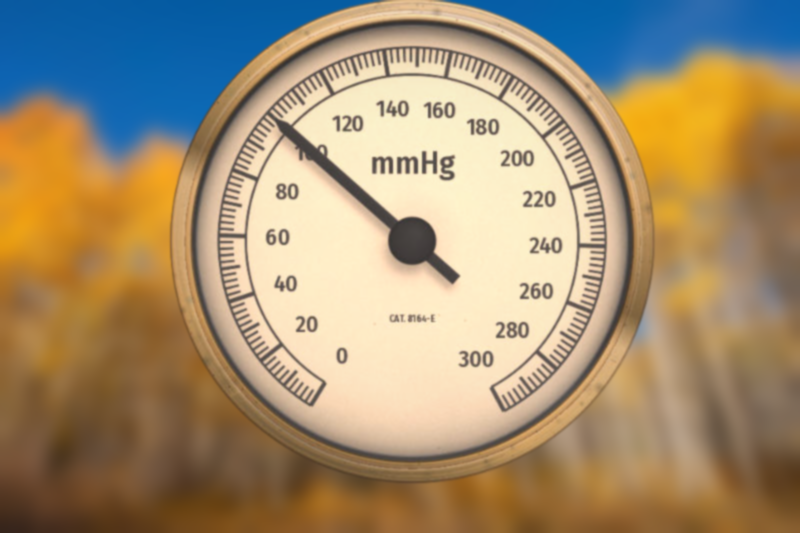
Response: 100 mmHg
